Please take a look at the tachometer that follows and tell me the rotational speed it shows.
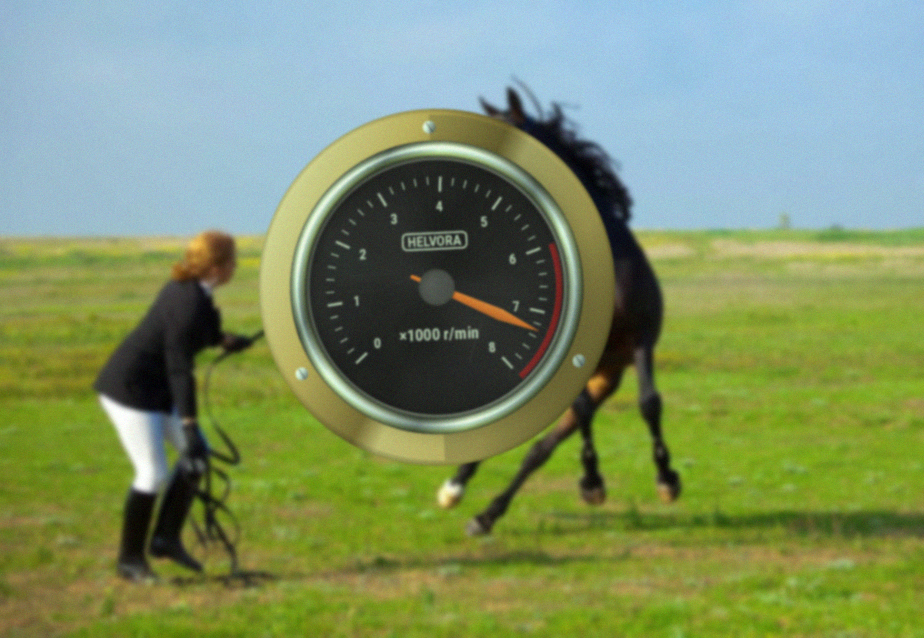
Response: 7300 rpm
